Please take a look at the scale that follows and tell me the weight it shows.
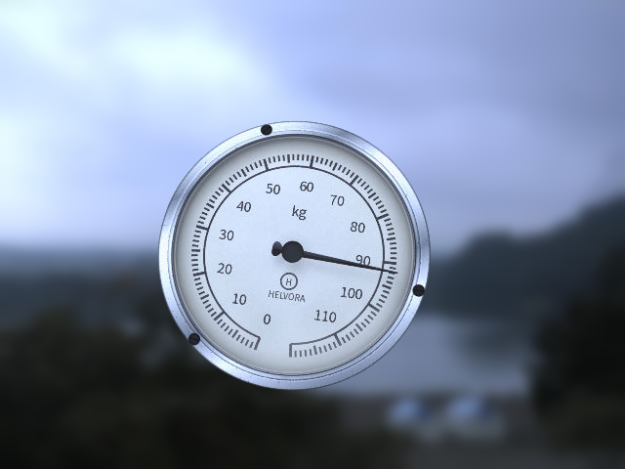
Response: 92 kg
